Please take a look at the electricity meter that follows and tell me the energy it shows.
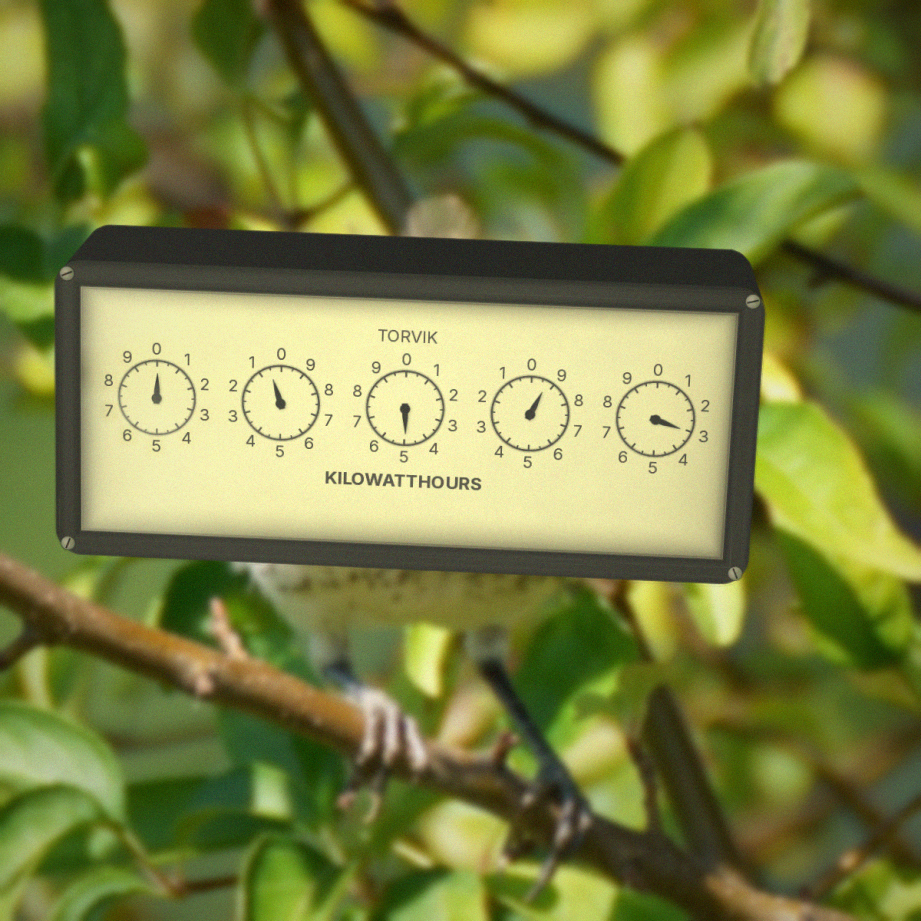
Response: 493 kWh
